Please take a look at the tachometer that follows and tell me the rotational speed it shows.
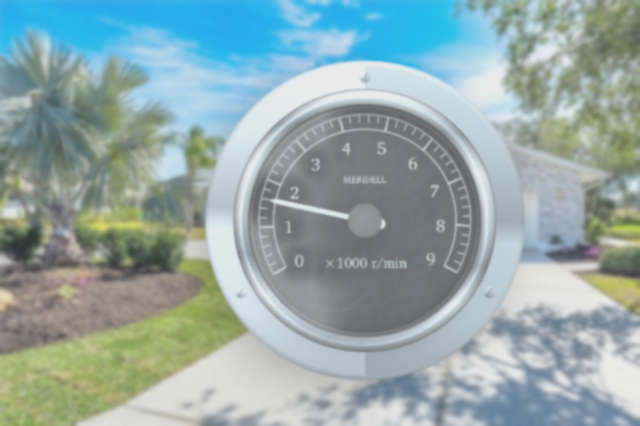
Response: 1600 rpm
